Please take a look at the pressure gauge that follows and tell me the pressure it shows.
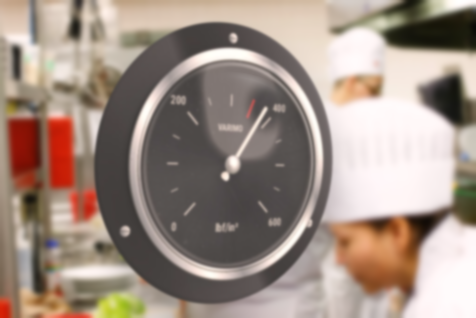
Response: 375 psi
